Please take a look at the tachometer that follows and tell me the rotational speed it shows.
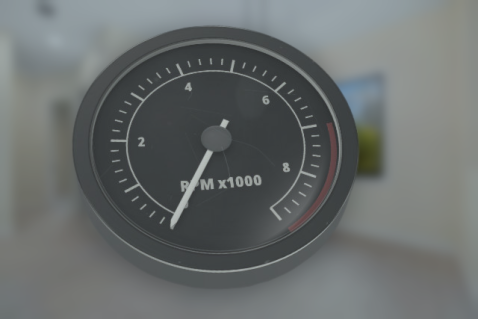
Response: 0 rpm
